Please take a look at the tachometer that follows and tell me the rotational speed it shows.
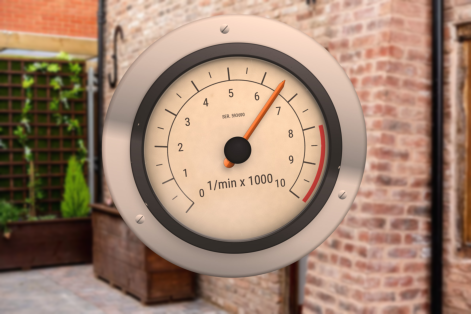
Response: 6500 rpm
